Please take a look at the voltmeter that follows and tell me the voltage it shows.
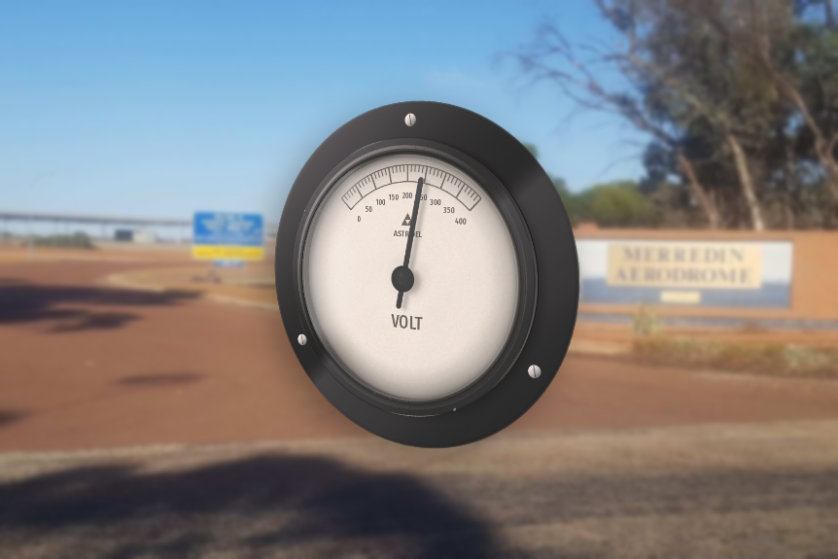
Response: 250 V
